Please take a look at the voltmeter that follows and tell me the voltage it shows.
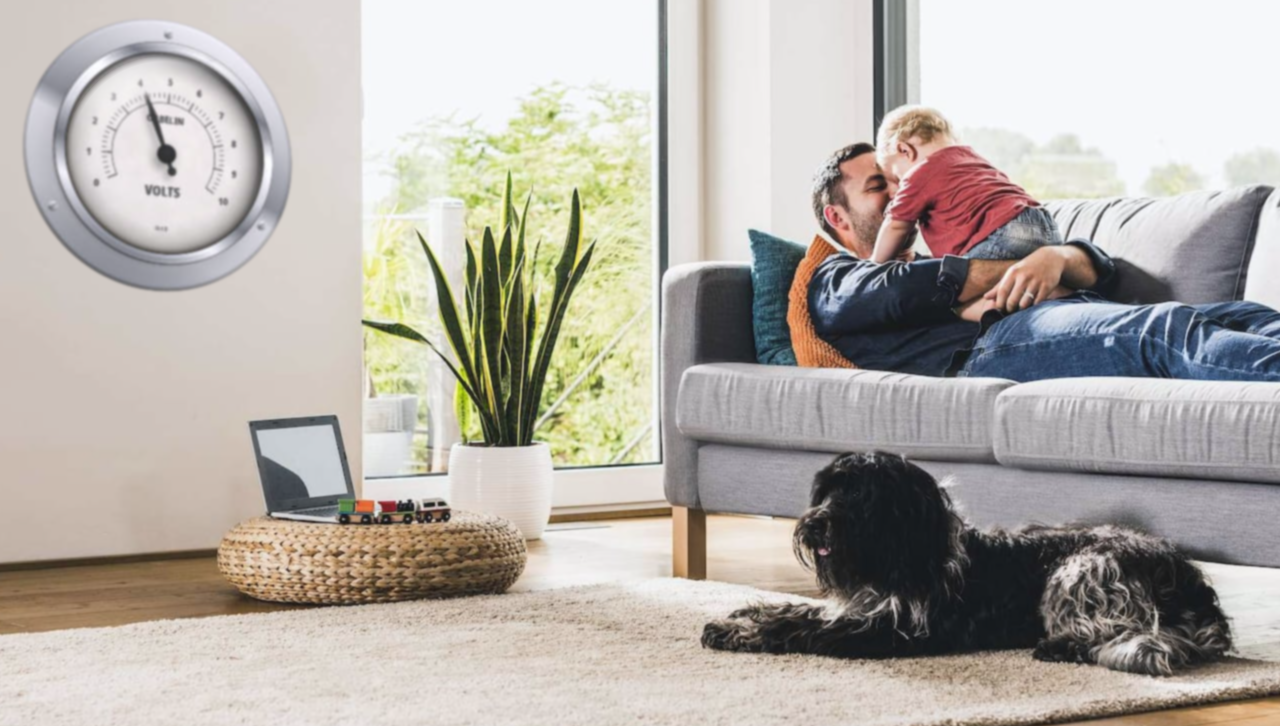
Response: 4 V
